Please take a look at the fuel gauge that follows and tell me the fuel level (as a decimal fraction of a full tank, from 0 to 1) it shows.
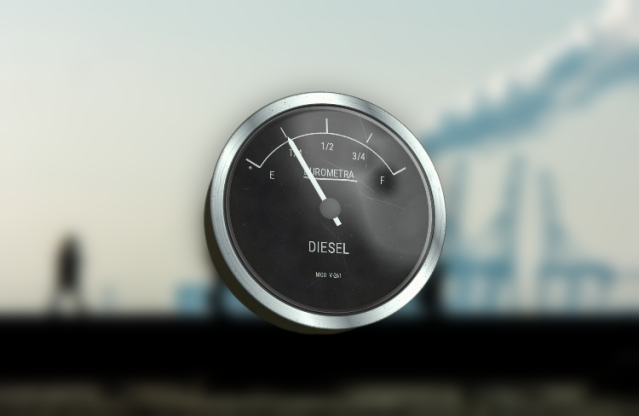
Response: 0.25
